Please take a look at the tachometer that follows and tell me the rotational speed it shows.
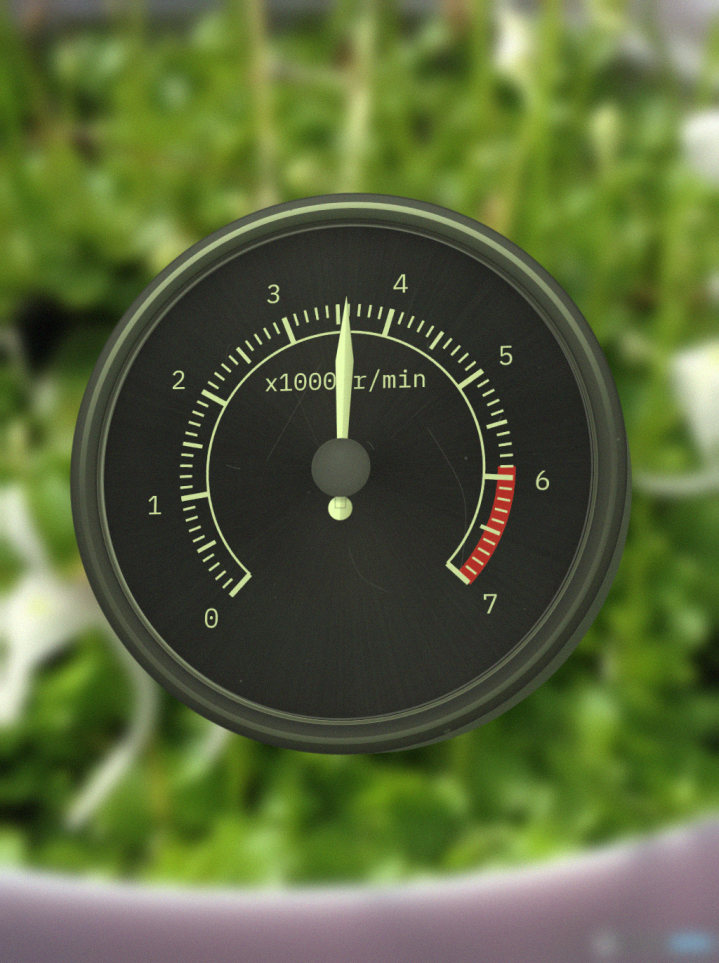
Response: 3600 rpm
